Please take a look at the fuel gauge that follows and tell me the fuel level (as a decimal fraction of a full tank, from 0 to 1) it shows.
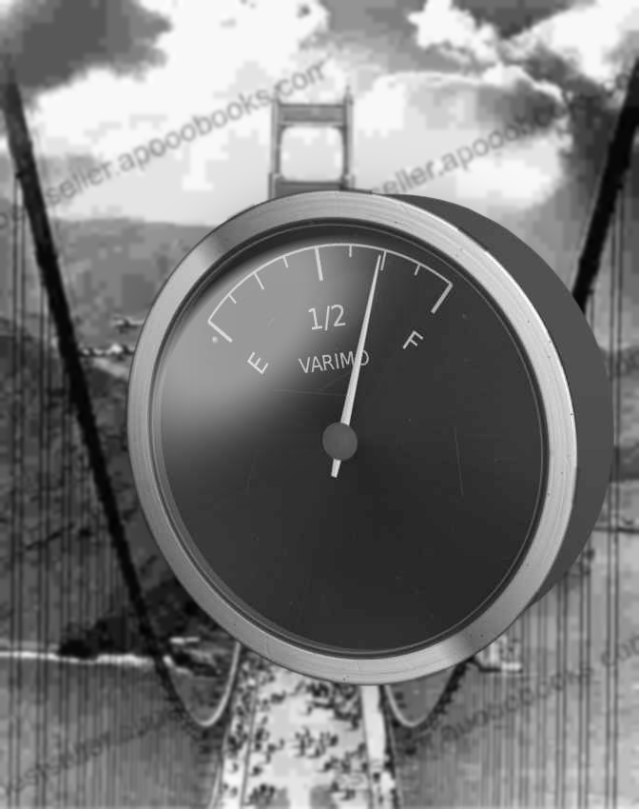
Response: 0.75
